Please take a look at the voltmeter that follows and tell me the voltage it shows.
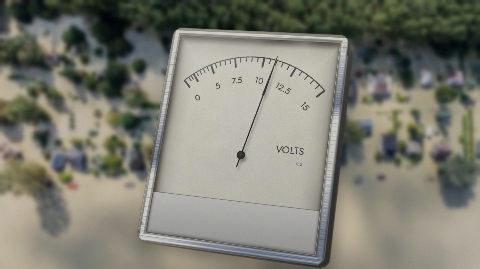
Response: 11 V
